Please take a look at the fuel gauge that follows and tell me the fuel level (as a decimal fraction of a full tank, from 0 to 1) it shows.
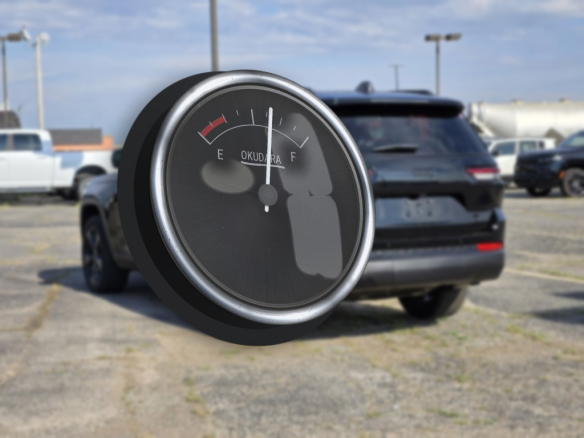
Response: 0.625
